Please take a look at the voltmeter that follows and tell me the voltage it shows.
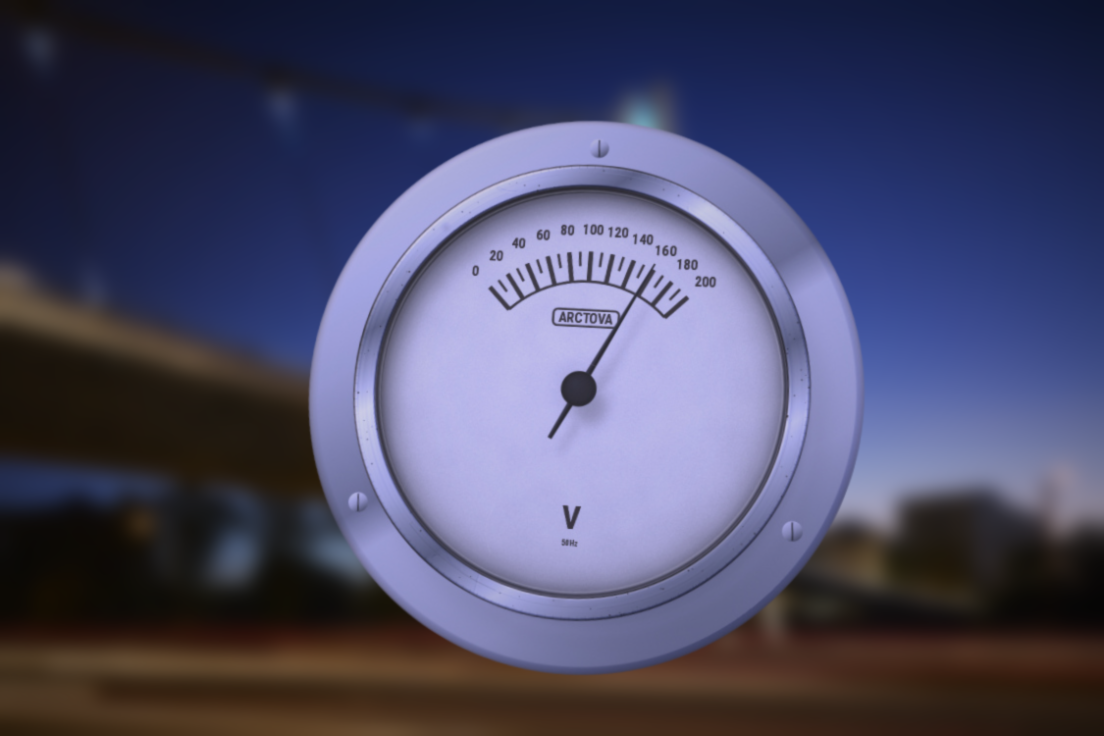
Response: 160 V
